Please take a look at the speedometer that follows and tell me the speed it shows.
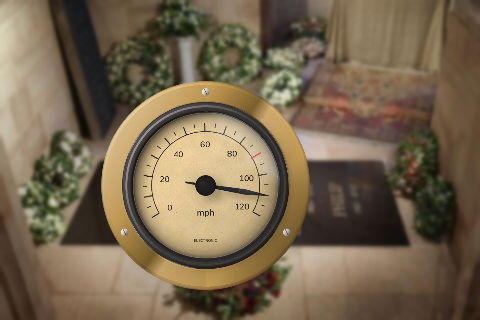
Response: 110 mph
